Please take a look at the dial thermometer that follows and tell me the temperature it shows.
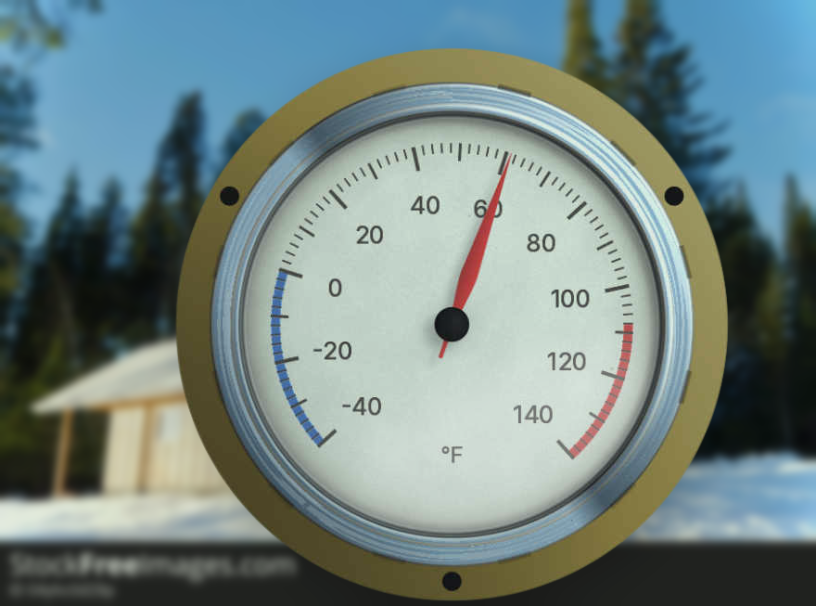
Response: 61 °F
